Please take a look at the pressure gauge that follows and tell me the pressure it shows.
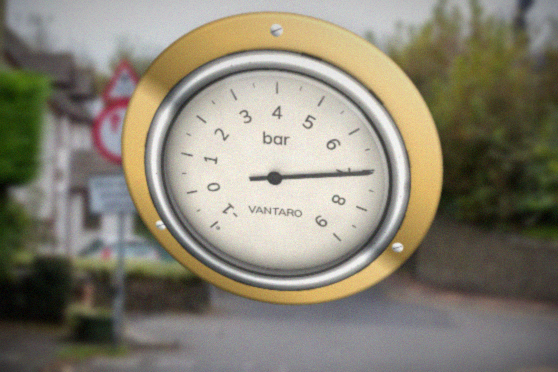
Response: 7 bar
